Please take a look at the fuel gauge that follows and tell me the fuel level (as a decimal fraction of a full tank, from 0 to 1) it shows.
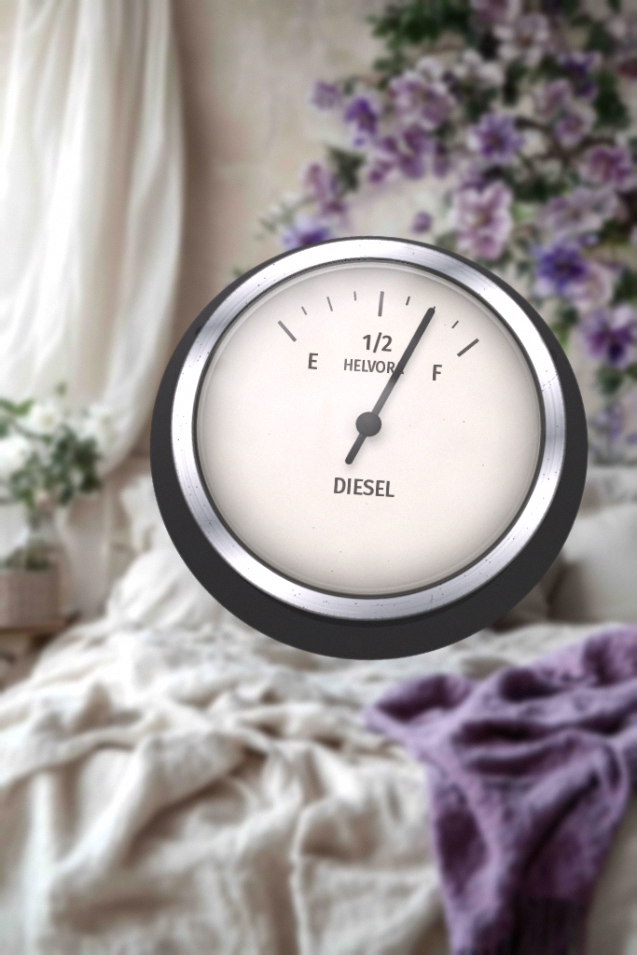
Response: 0.75
